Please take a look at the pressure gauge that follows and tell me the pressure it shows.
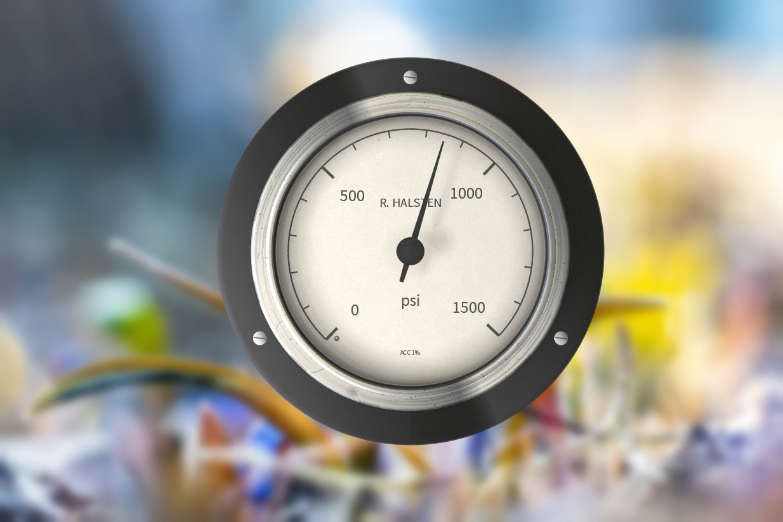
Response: 850 psi
